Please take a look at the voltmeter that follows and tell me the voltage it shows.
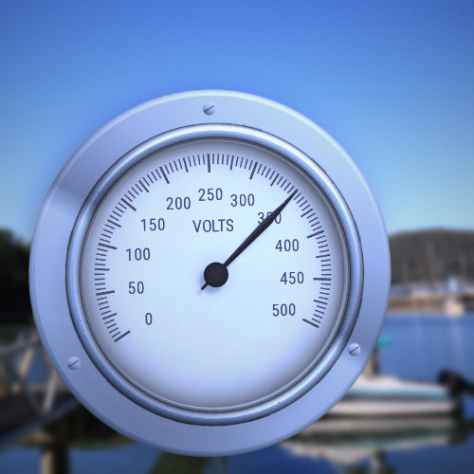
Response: 350 V
